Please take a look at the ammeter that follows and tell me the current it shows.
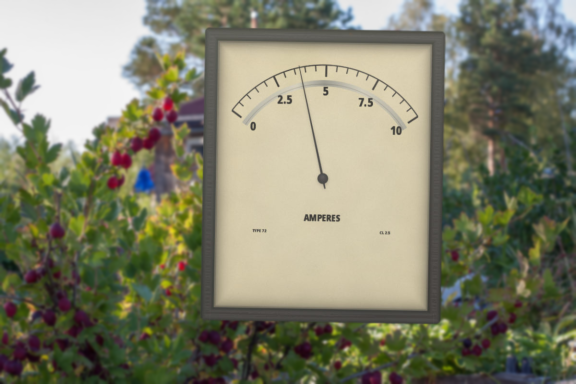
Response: 3.75 A
